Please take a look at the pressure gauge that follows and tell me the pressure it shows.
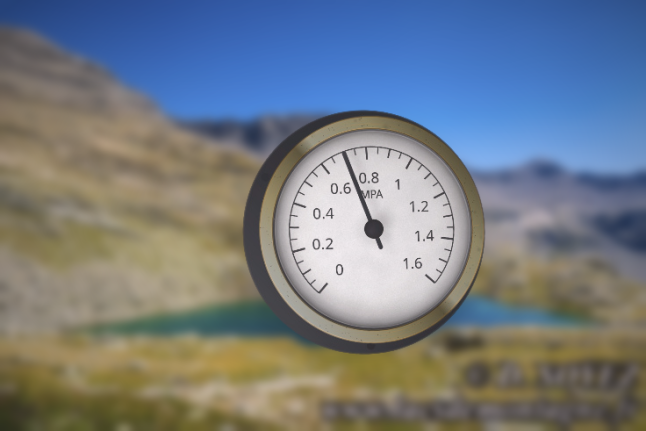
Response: 0.7 MPa
